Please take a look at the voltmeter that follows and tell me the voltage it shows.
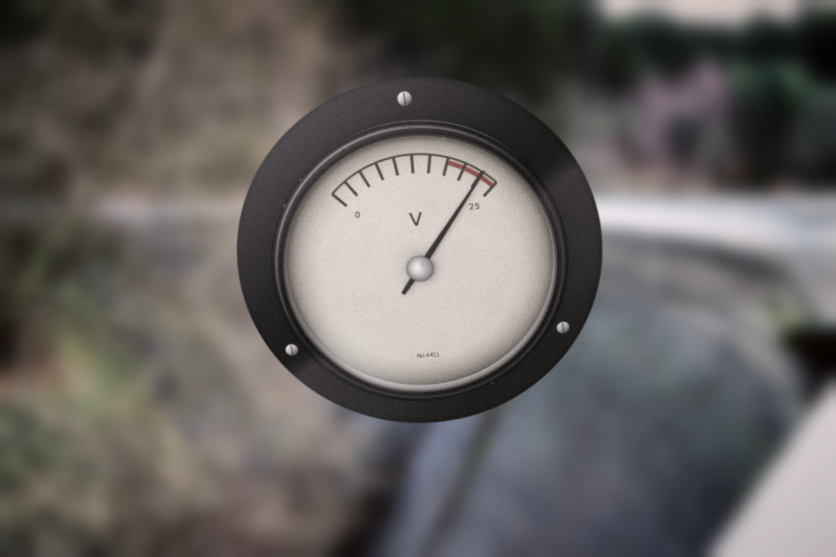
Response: 22.5 V
